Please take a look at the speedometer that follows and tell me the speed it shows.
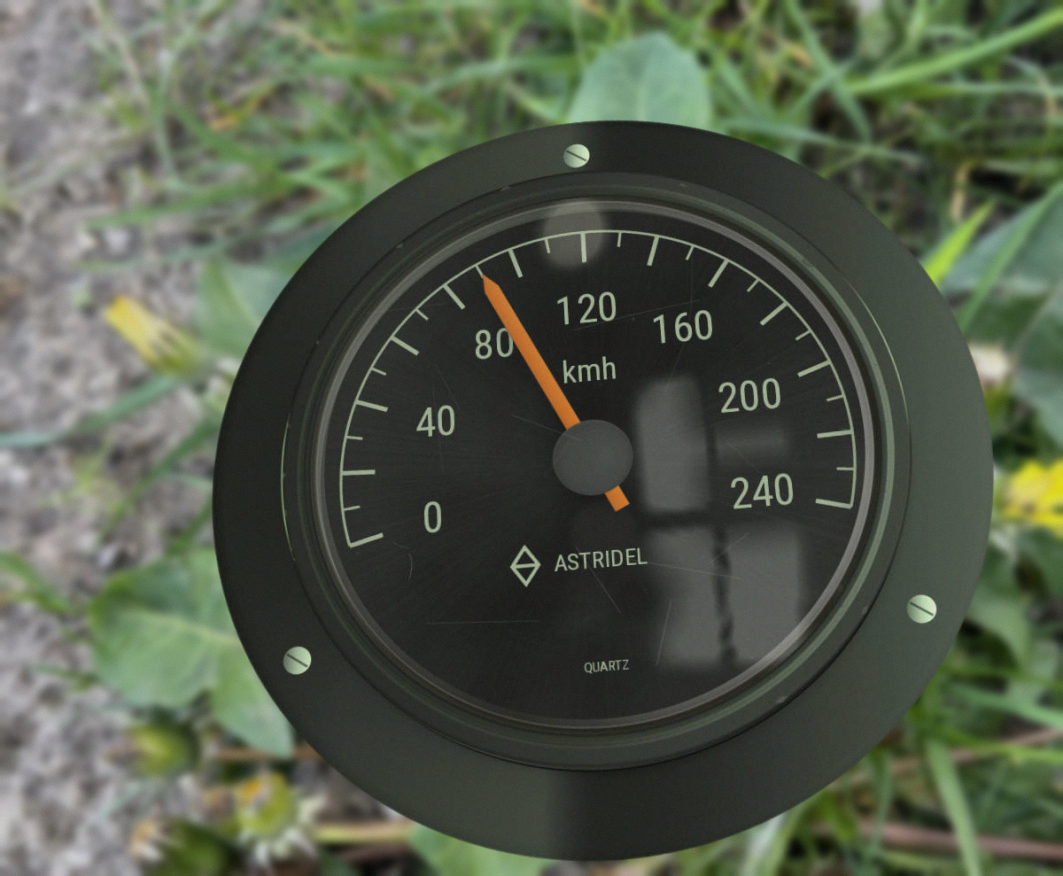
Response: 90 km/h
